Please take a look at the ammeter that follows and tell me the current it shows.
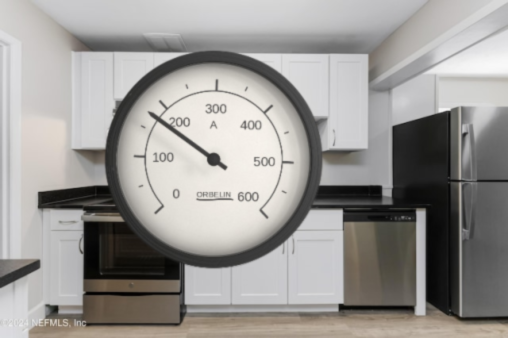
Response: 175 A
